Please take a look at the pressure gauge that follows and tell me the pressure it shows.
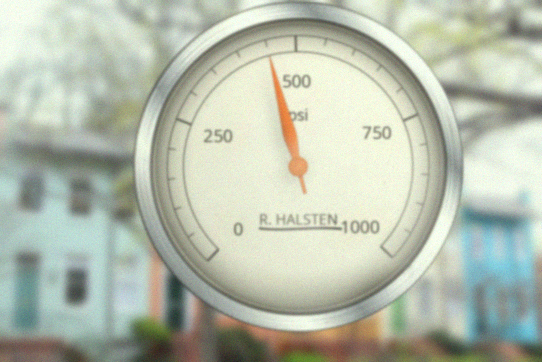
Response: 450 psi
